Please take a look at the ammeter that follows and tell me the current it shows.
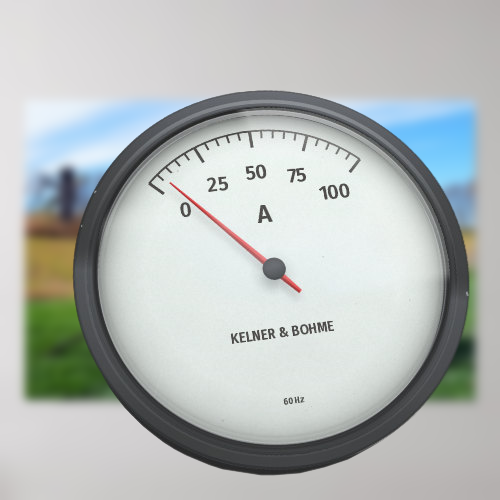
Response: 5 A
